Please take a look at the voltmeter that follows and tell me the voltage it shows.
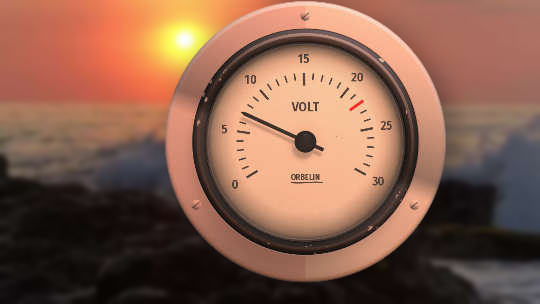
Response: 7 V
